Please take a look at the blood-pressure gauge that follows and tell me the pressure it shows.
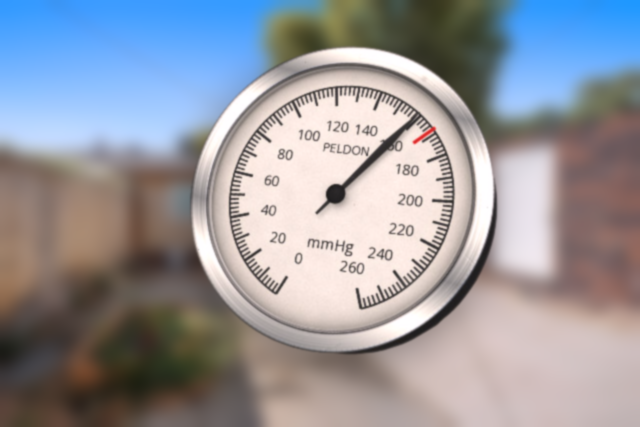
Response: 160 mmHg
